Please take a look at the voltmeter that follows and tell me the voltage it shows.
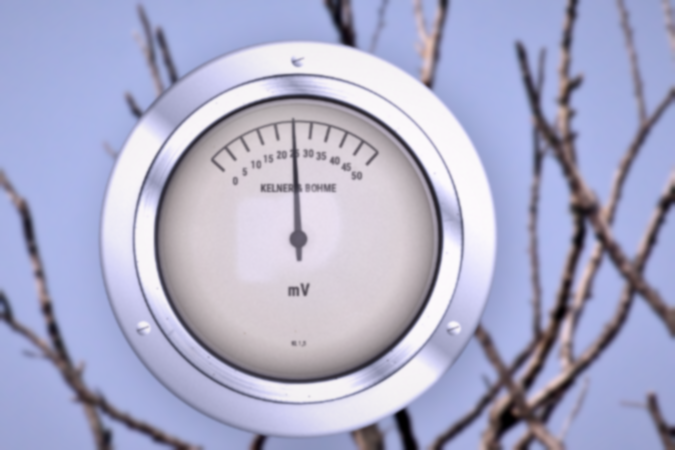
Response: 25 mV
